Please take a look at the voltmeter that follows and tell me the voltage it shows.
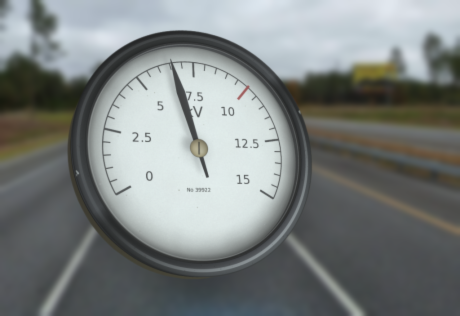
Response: 6.5 kV
